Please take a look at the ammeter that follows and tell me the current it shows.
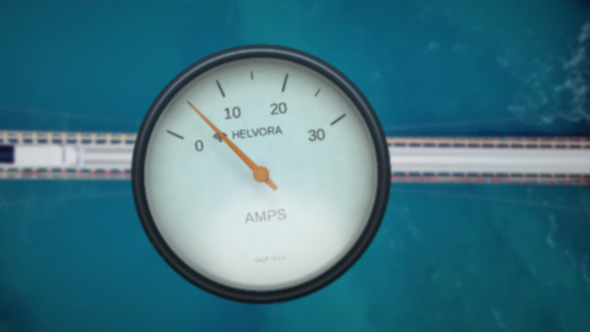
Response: 5 A
